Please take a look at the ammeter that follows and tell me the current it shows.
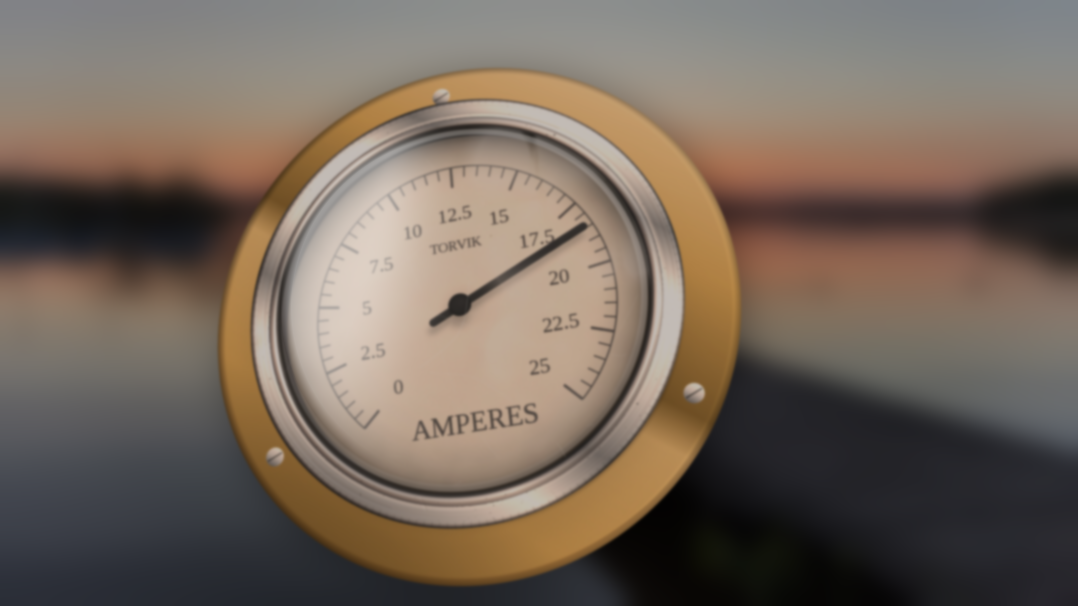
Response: 18.5 A
